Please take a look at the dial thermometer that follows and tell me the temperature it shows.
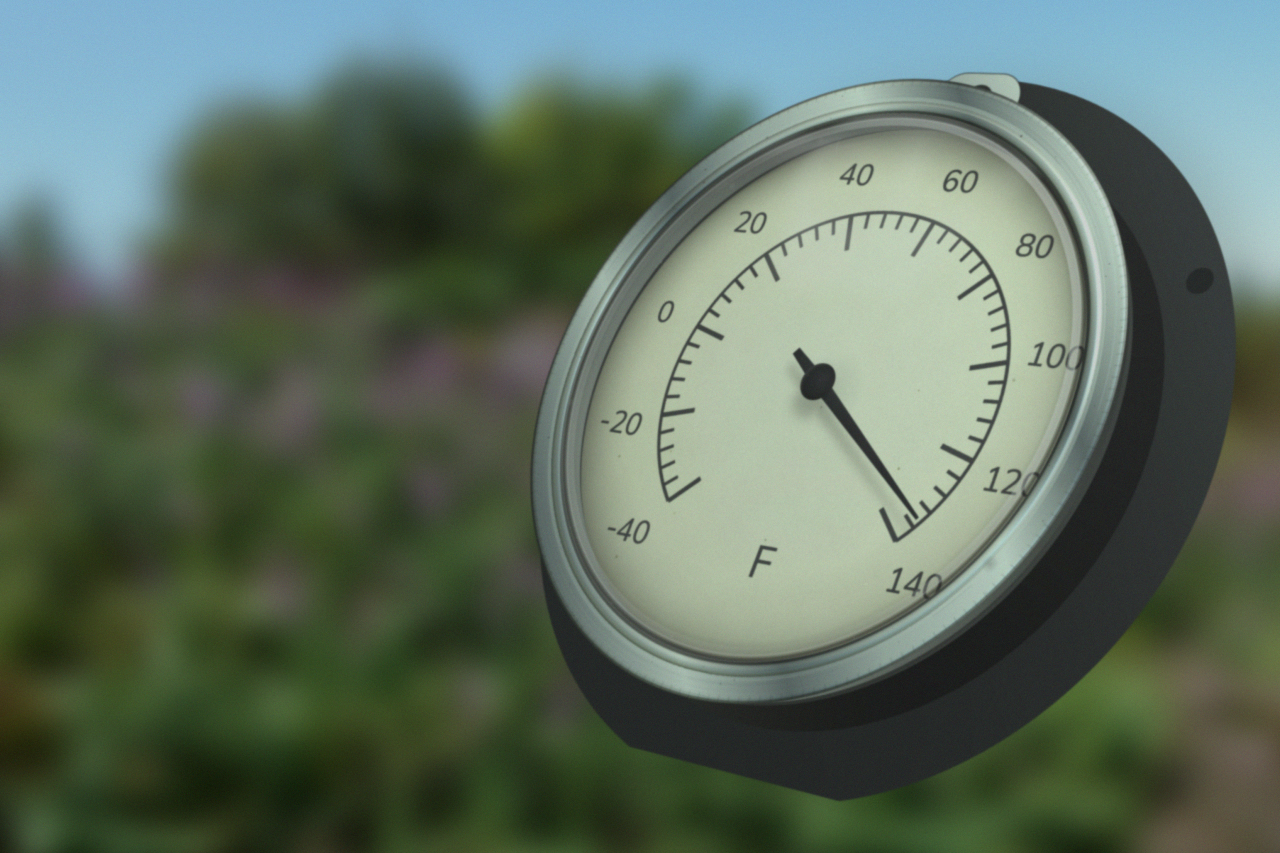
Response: 134 °F
